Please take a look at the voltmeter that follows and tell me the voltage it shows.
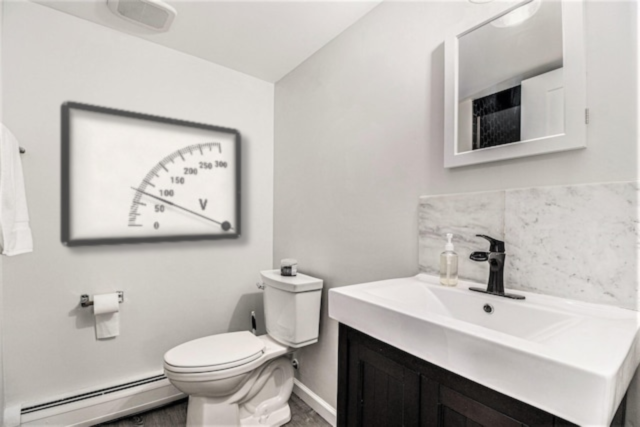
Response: 75 V
